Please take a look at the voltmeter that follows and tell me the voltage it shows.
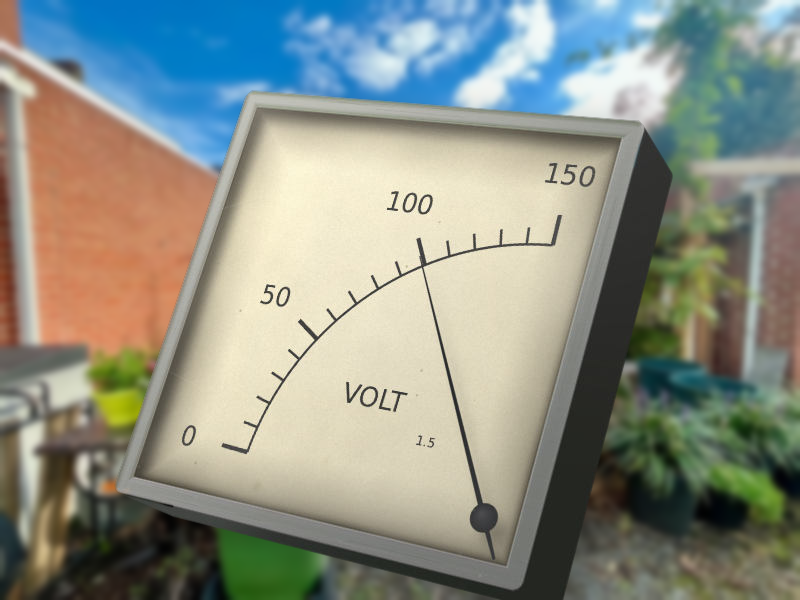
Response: 100 V
